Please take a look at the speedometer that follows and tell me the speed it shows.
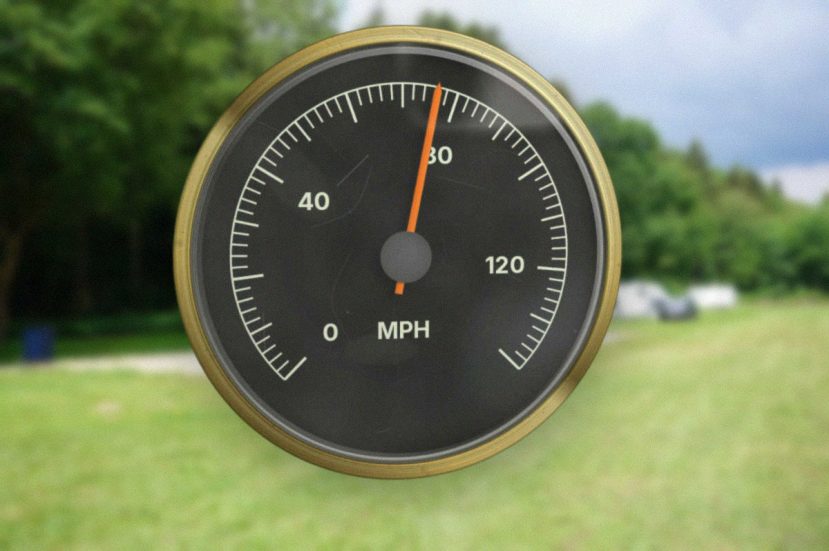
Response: 76 mph
